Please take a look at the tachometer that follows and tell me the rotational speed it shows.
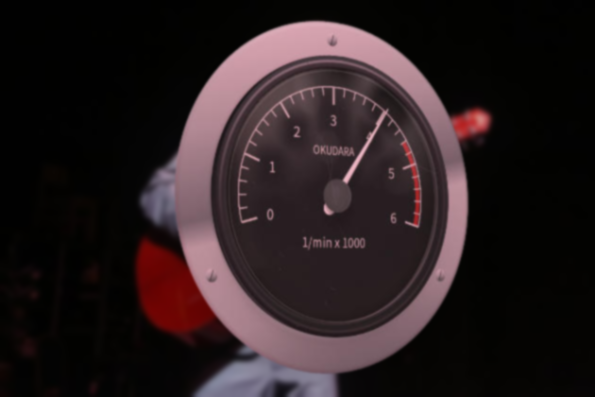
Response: 4000 rpm
